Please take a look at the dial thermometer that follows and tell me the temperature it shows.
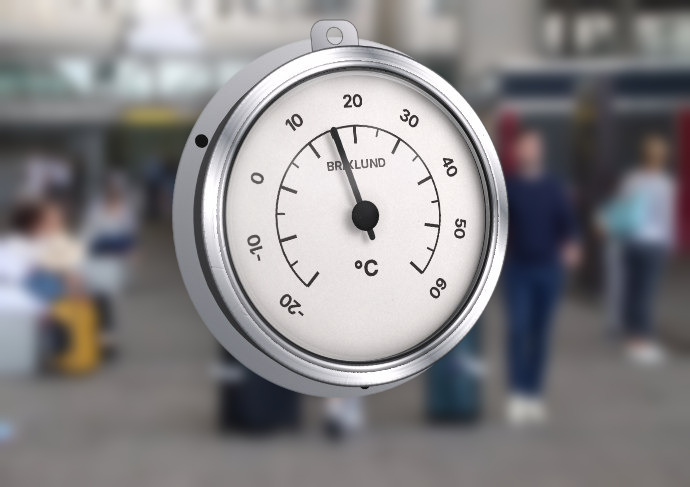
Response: 15 °C
